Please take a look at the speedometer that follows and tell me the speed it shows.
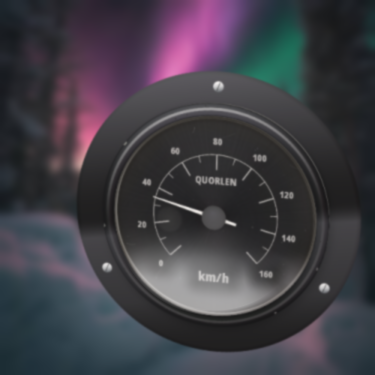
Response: 35 km/h
